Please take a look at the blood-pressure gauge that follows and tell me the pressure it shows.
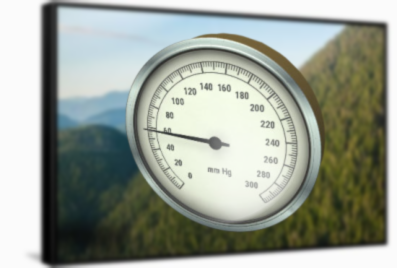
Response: 60 mmHg
